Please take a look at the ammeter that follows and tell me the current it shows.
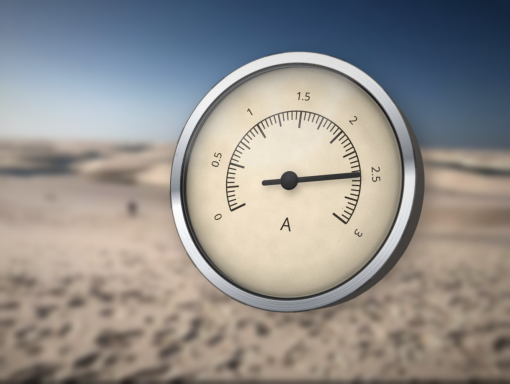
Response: 2.5 A
